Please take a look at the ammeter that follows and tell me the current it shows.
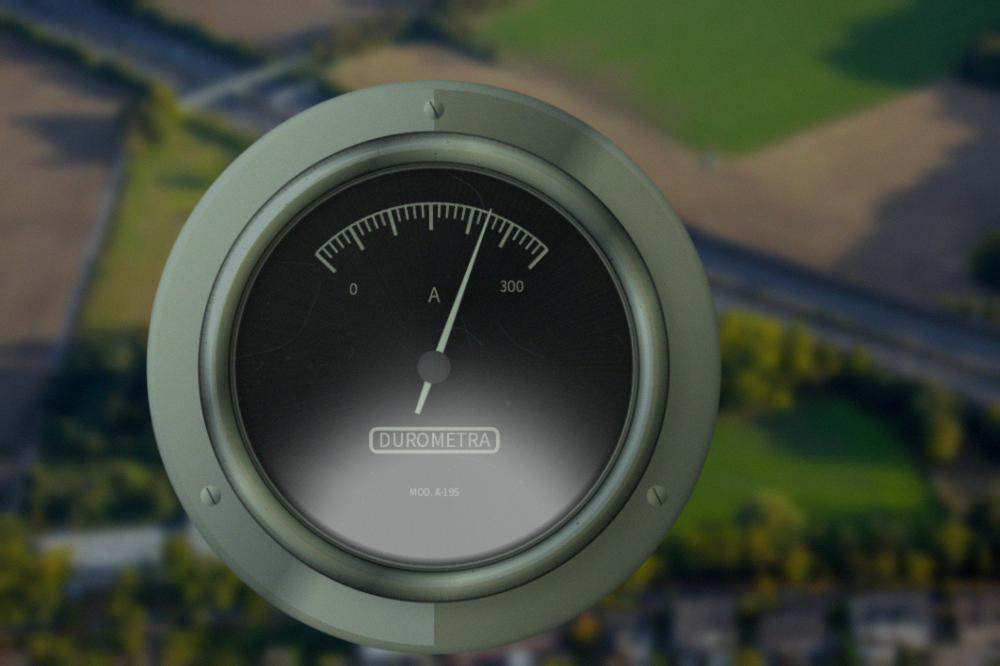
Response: 220 A
